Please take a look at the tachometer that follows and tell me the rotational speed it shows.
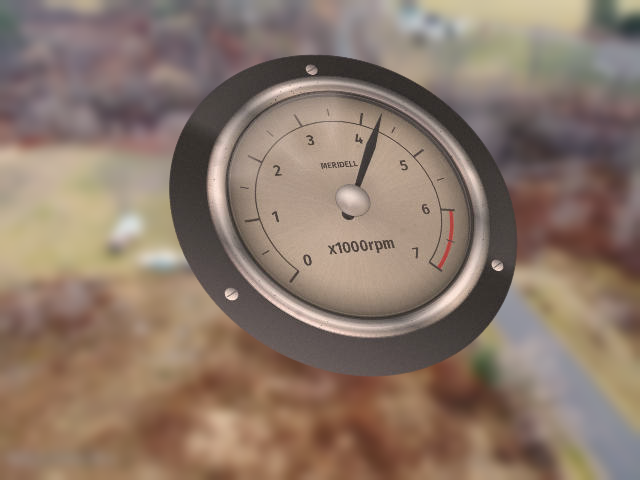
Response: 4250 rpm
